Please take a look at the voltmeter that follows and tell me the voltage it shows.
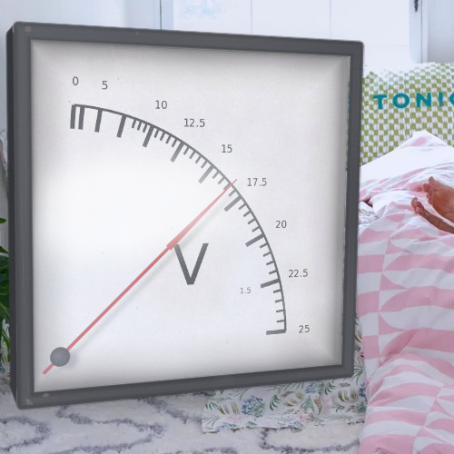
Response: 16.5 V
